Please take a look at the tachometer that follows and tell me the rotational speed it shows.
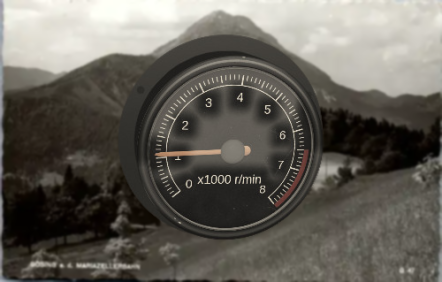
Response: 1100 rpm
